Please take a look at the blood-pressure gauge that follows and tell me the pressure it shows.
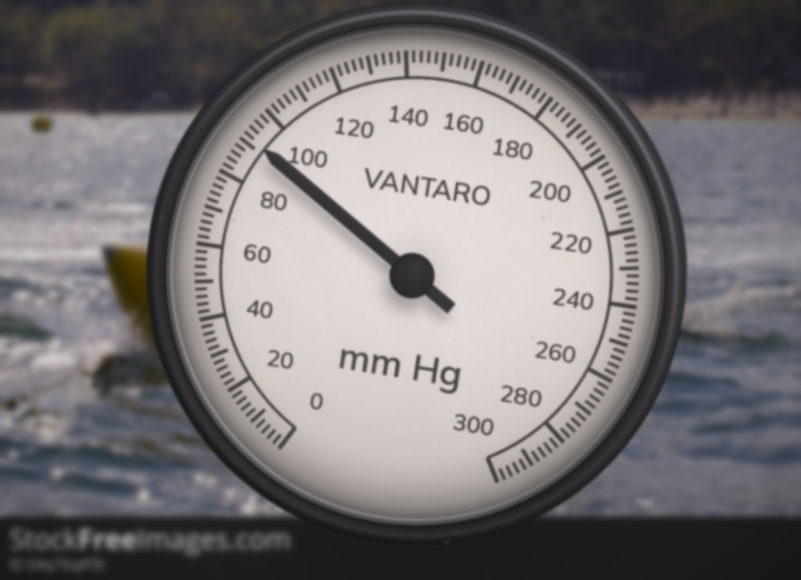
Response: 92 mmHg
